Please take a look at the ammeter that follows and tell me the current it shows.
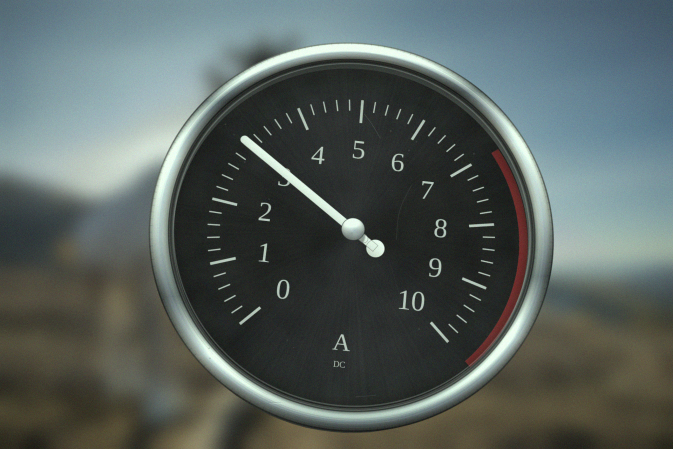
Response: 3 A
